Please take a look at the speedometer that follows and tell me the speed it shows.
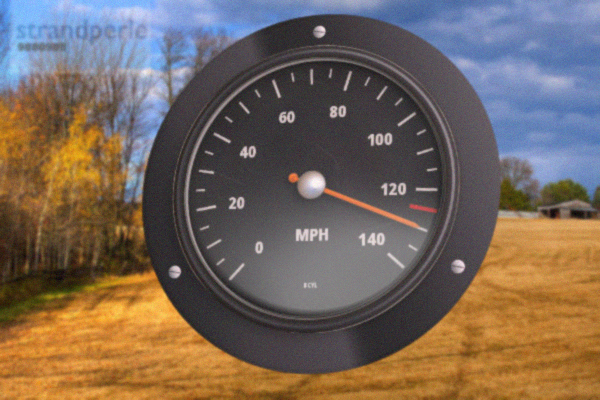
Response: 130 mph
